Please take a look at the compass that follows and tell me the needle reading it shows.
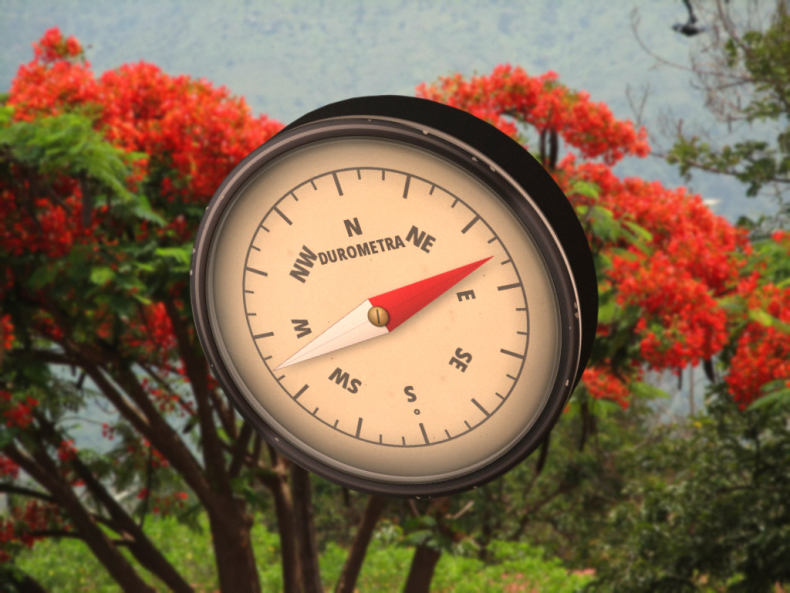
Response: 75 °
